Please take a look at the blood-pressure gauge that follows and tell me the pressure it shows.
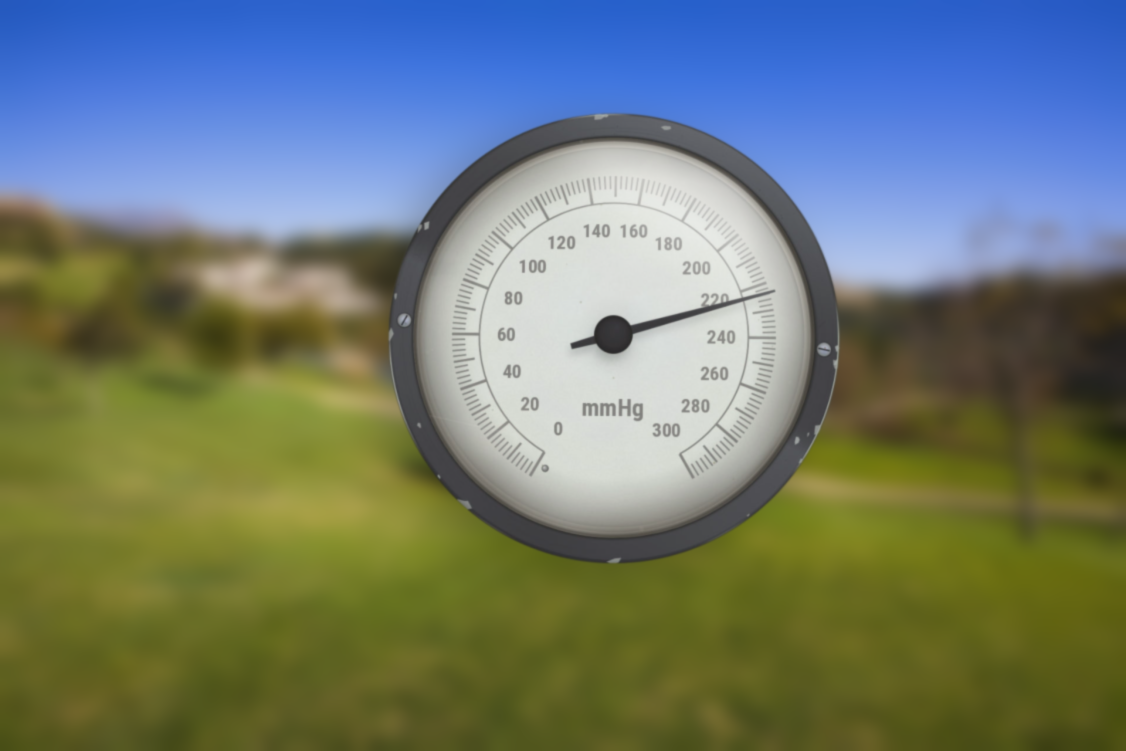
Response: 224 mmHg
